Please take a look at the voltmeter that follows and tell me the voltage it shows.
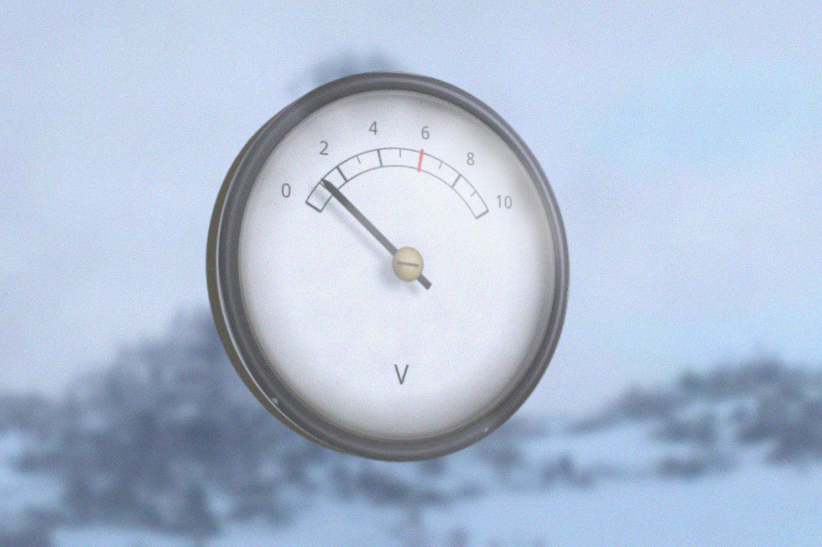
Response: 1 V
